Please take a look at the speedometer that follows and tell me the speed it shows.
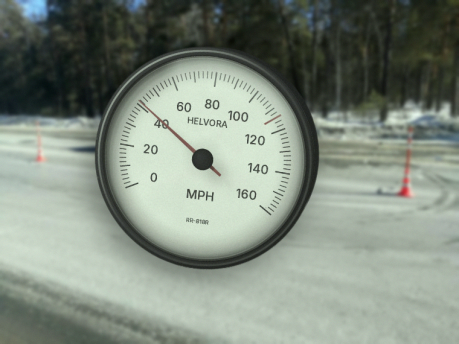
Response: 42 mph
